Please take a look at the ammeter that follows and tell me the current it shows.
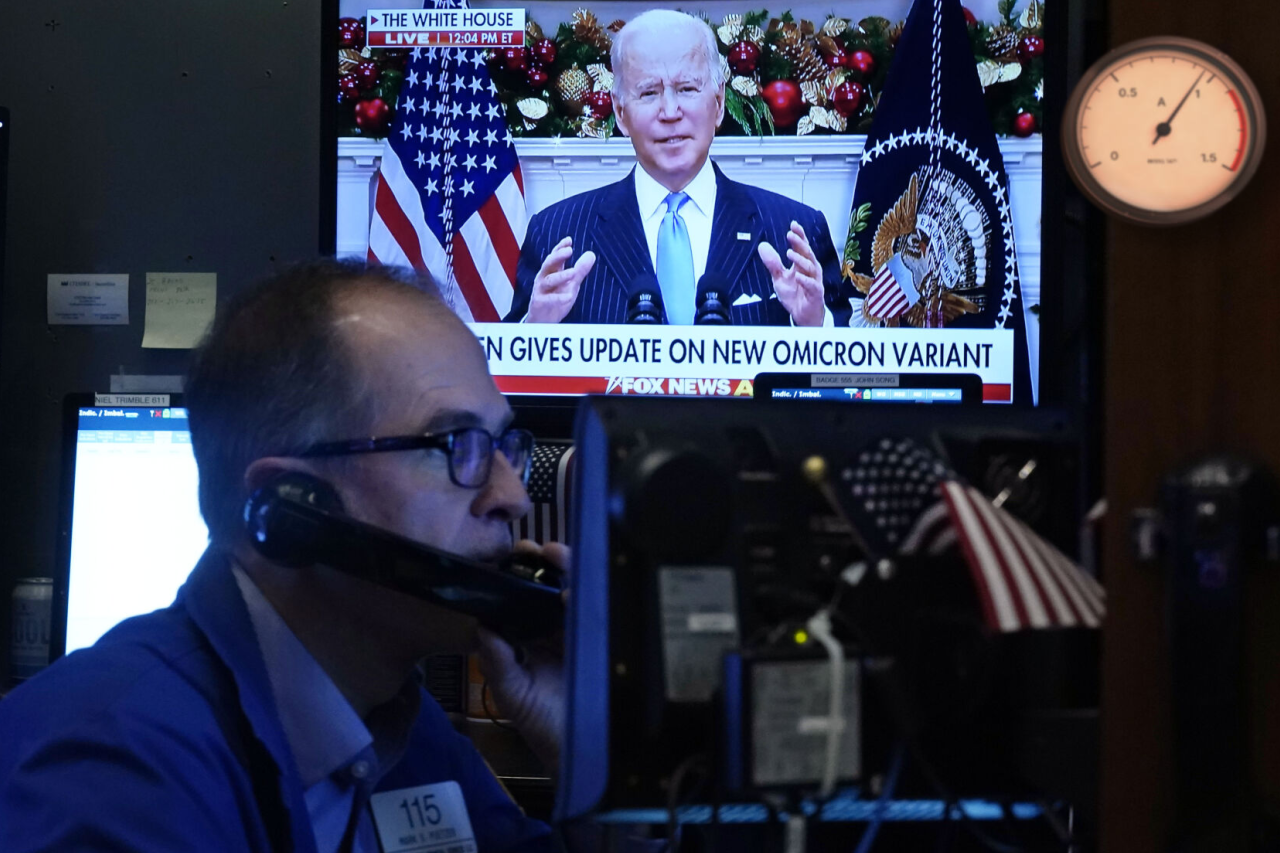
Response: 0.95 A
